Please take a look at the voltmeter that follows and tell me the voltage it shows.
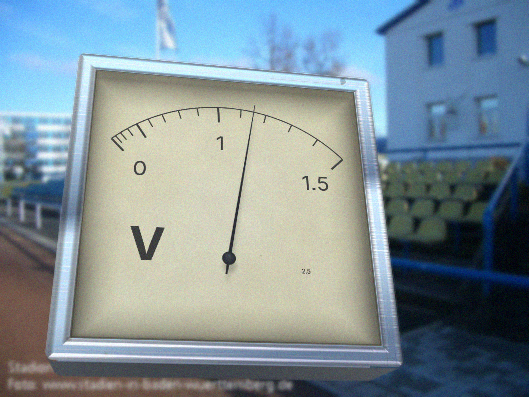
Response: 1.15 V
